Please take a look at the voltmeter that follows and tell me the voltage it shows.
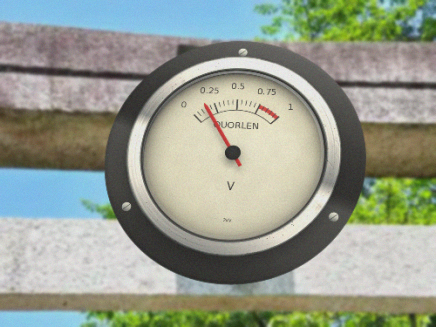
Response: 0.15 V
